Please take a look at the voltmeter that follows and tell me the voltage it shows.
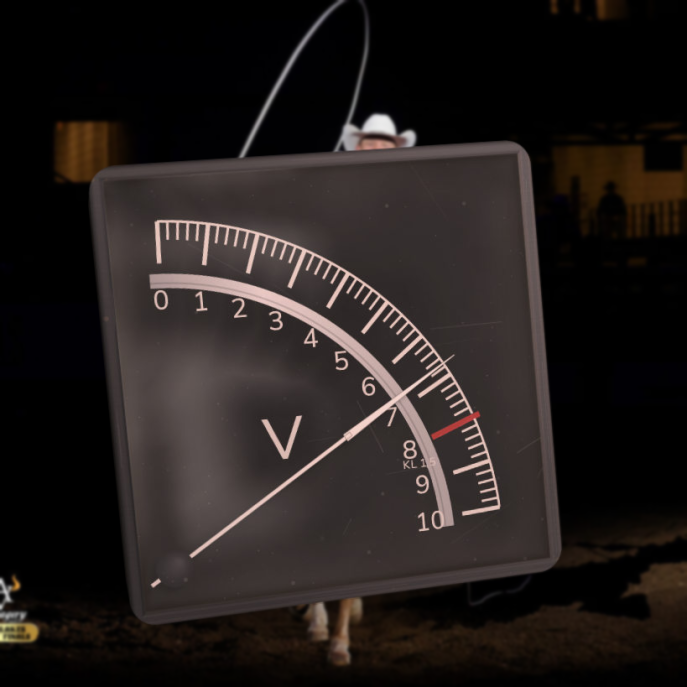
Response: 6.7 V
